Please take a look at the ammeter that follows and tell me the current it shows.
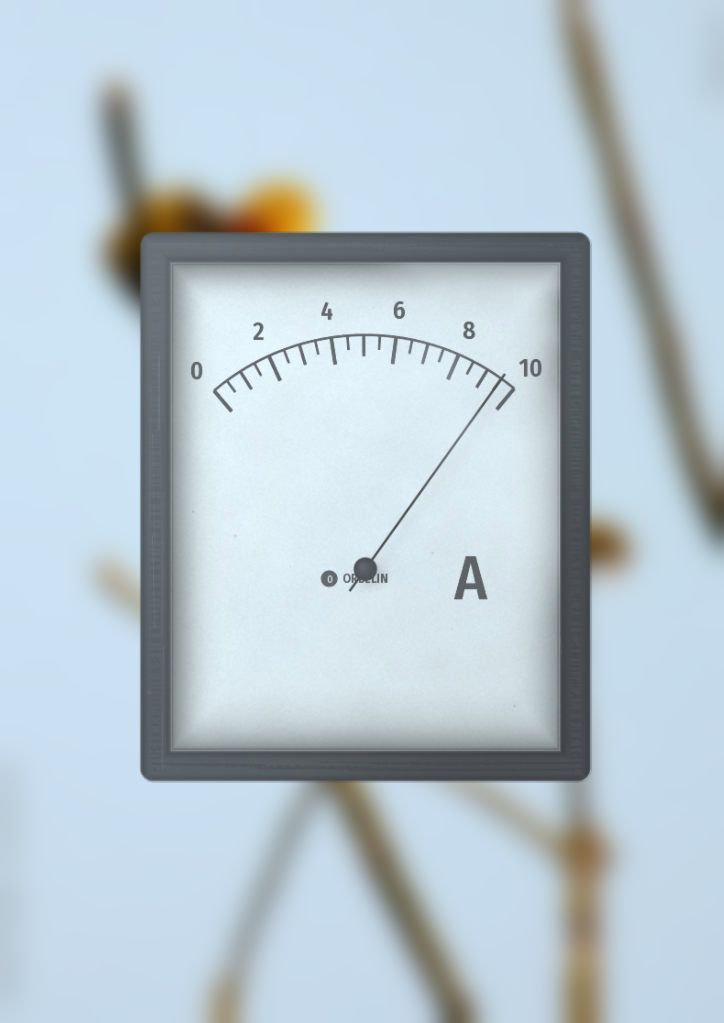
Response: 9.5 A
